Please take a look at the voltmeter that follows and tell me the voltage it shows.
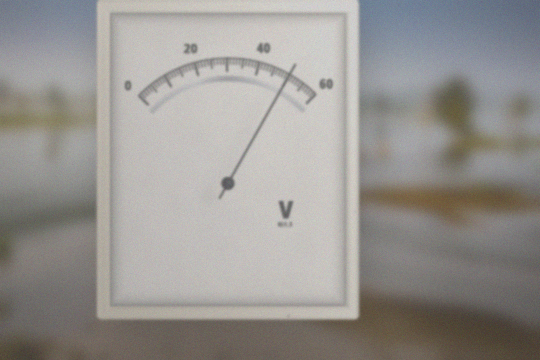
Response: 50 V
